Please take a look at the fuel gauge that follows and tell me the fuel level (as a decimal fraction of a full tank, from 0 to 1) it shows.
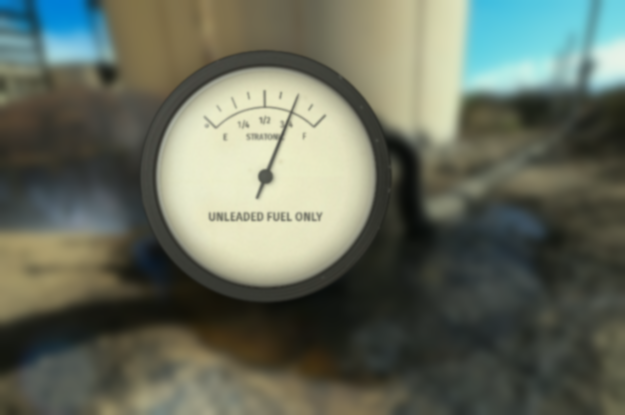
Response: 0.75
